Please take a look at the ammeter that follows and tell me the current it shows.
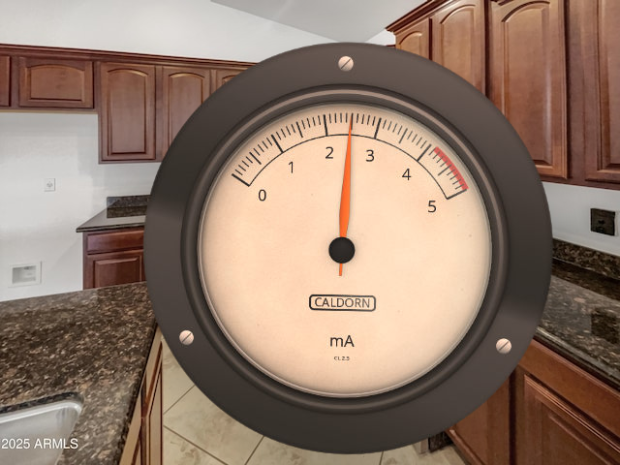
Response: 2.5 mA
